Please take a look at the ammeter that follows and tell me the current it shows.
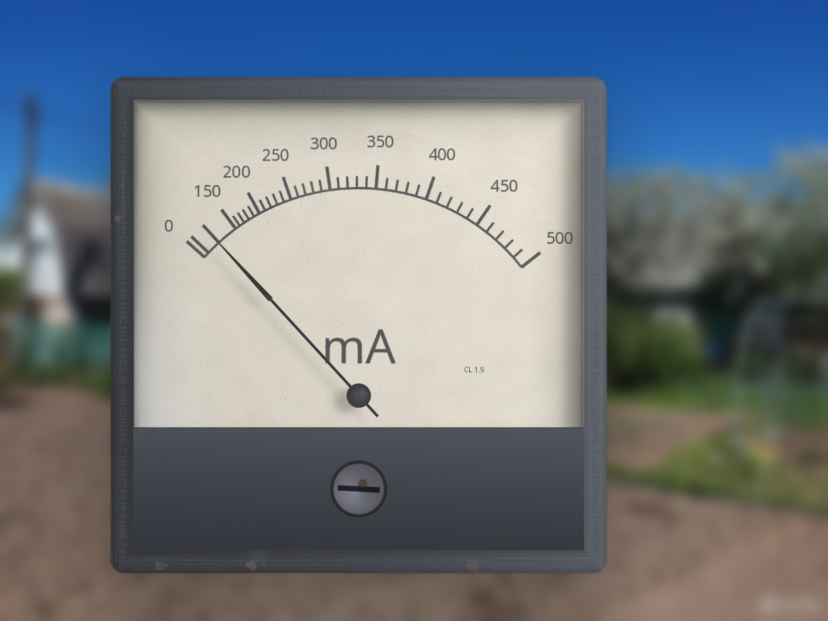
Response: 100 mA
